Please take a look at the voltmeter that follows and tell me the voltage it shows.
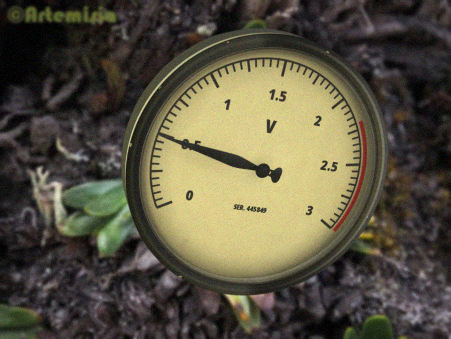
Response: 0.5 V
